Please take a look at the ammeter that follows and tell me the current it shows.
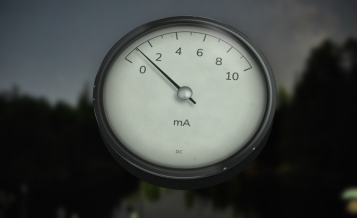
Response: 1 mA
